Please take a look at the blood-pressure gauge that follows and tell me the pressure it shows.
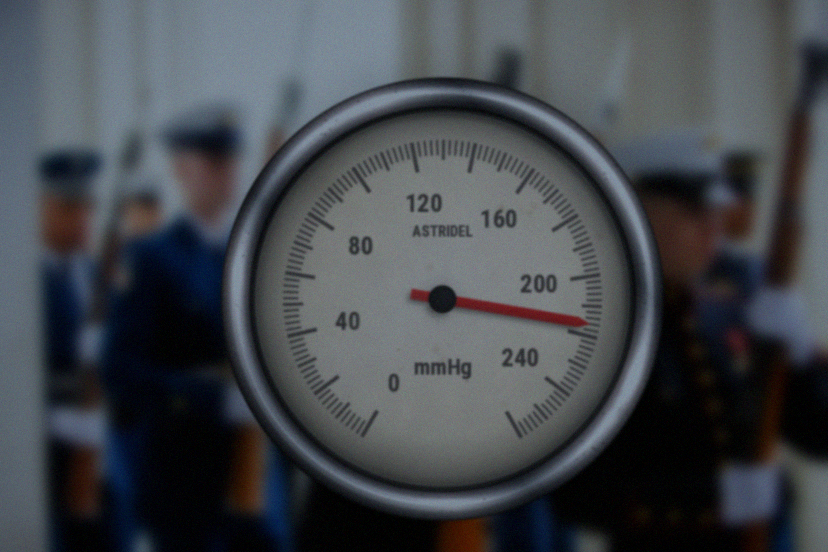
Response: 216 mmHg
